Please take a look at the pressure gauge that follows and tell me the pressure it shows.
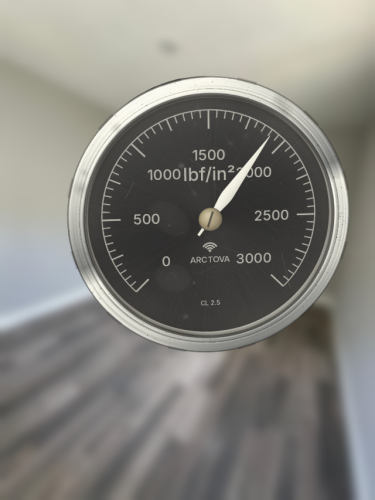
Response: 1900 psi
